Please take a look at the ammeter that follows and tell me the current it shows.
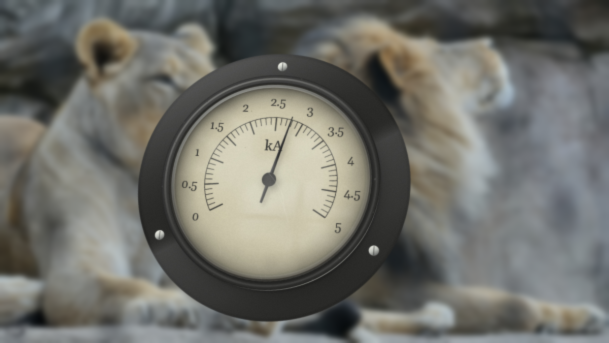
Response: 2.8 kA
